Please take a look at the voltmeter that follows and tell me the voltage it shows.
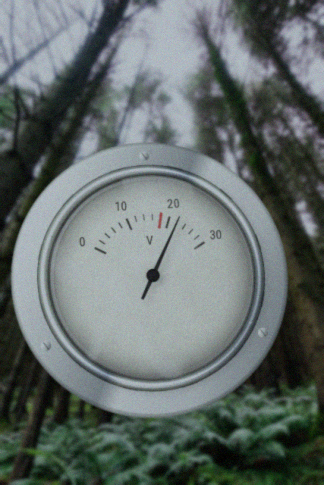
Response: 22 V
